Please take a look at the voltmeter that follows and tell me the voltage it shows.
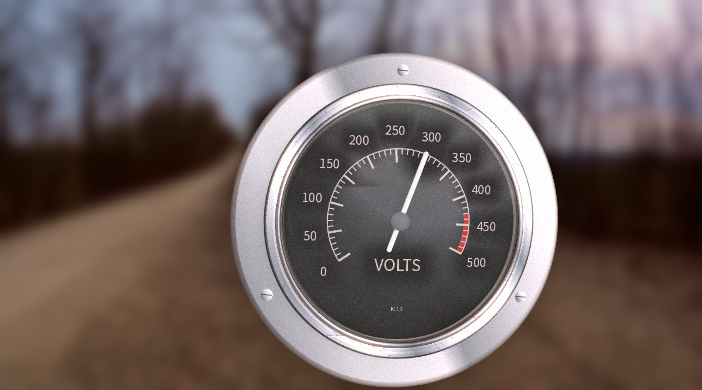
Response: 300 V
